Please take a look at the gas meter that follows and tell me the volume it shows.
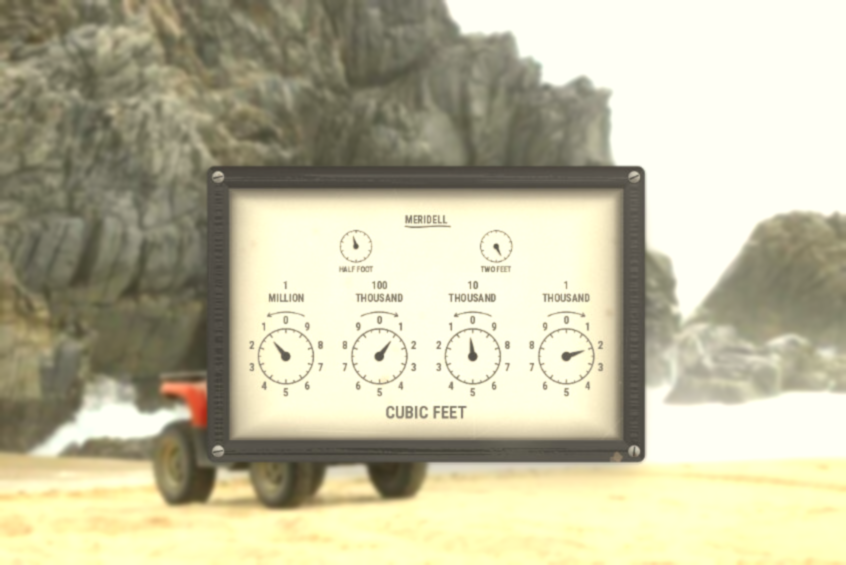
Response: 110200 ft³
